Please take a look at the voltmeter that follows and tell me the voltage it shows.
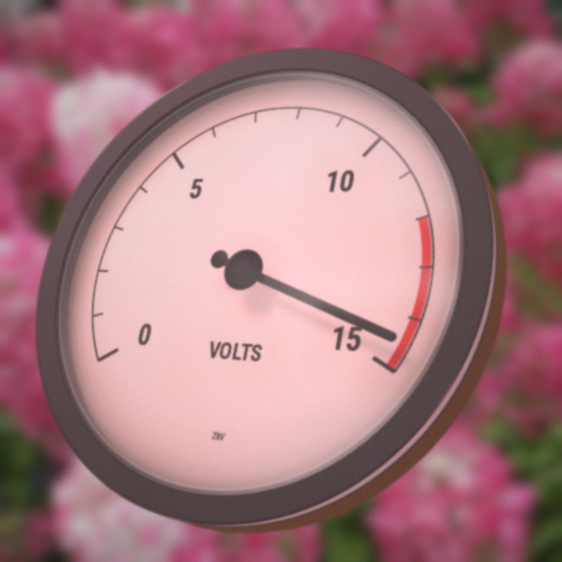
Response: 14.5 V
